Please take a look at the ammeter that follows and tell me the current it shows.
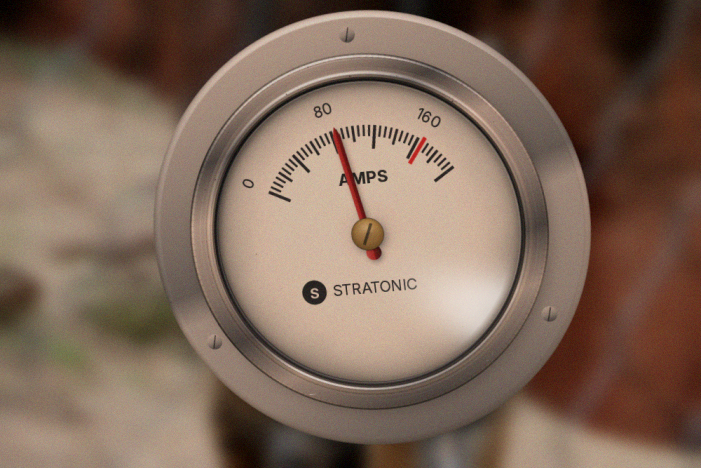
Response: 85 A
